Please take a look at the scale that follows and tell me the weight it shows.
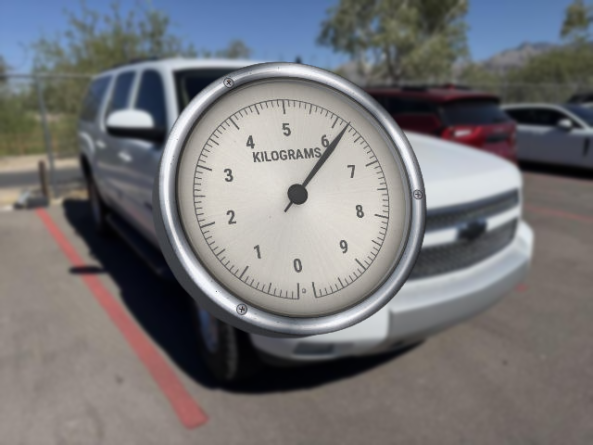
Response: 6.2 kg
